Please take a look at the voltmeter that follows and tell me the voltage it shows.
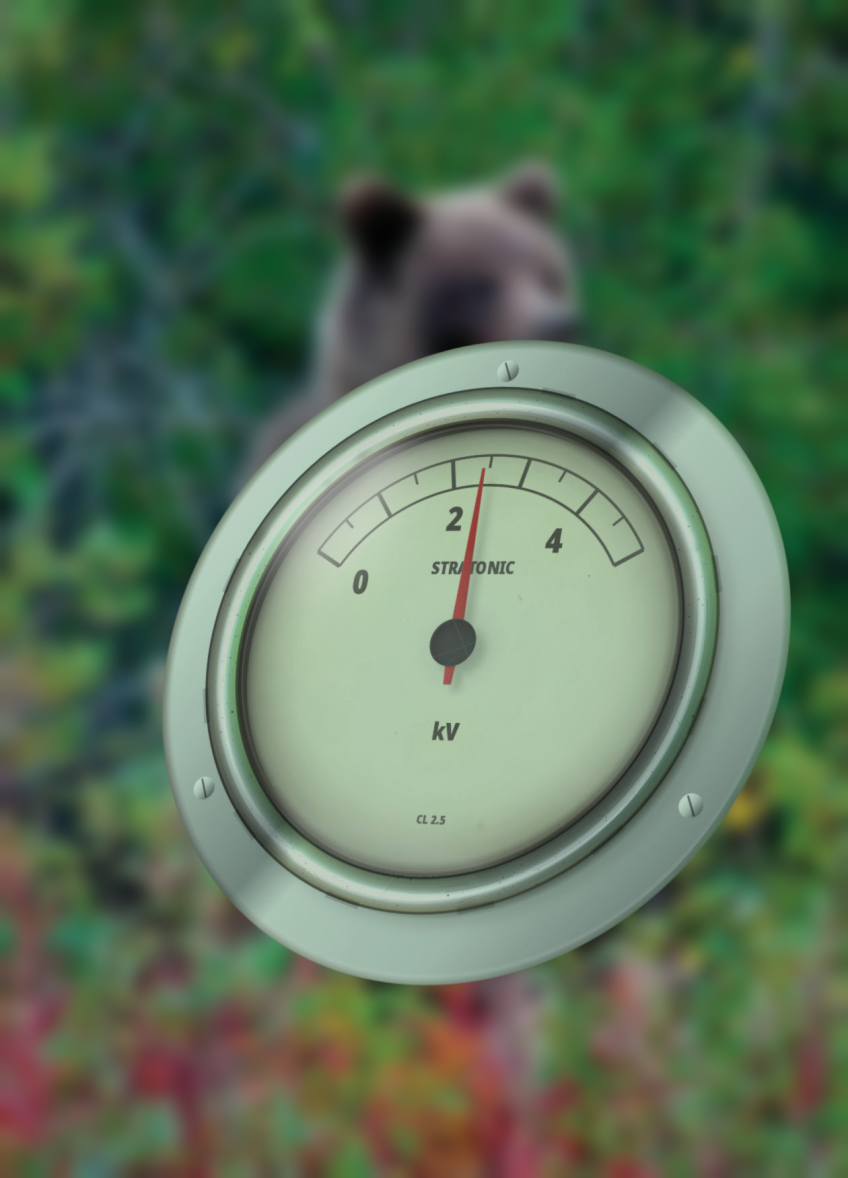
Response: 2.5 kV
